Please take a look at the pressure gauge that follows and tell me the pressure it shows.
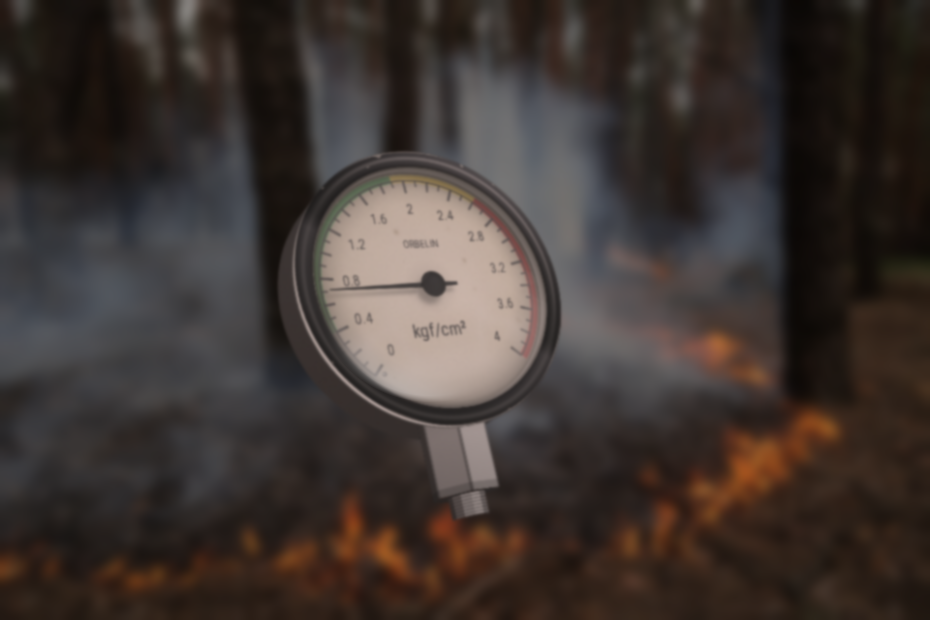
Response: 0.7 kg/cm²
